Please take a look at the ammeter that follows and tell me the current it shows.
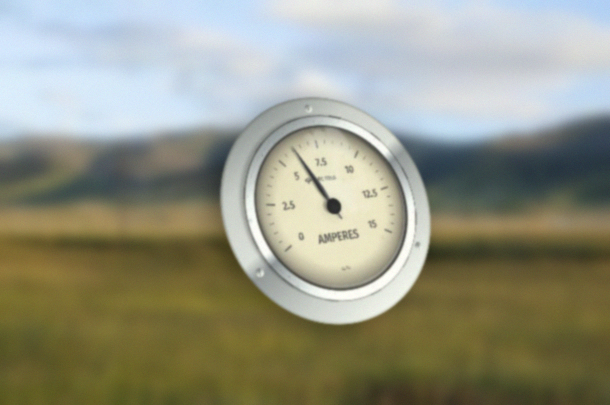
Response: 6 A
